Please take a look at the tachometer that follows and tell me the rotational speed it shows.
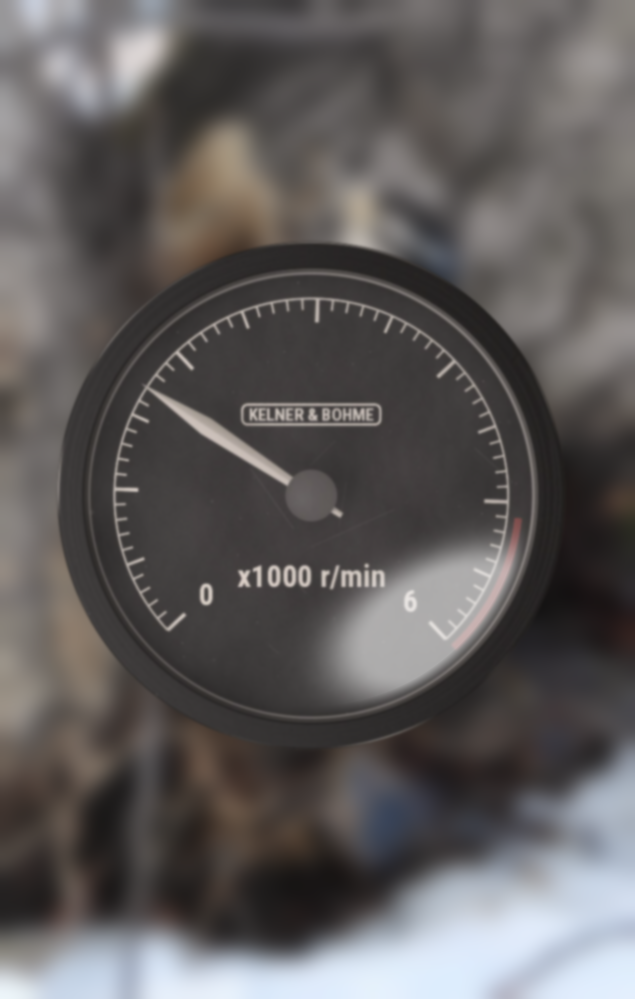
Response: 1700 rpm
